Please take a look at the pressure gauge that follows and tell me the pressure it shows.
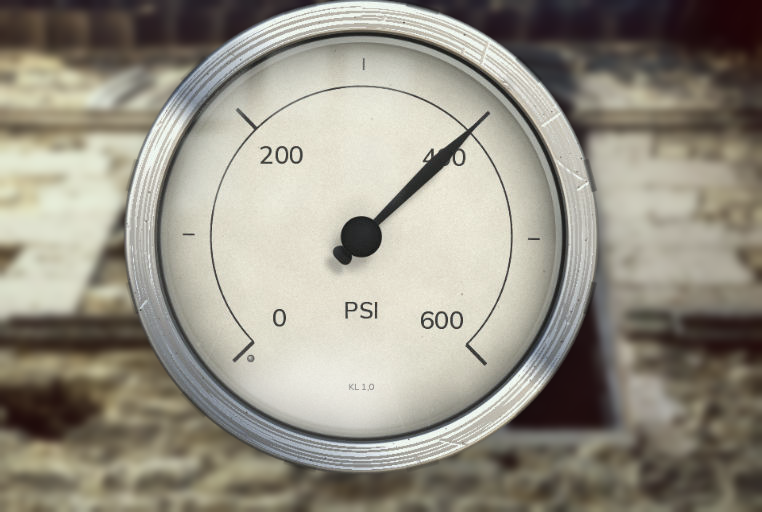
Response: 400 psi
